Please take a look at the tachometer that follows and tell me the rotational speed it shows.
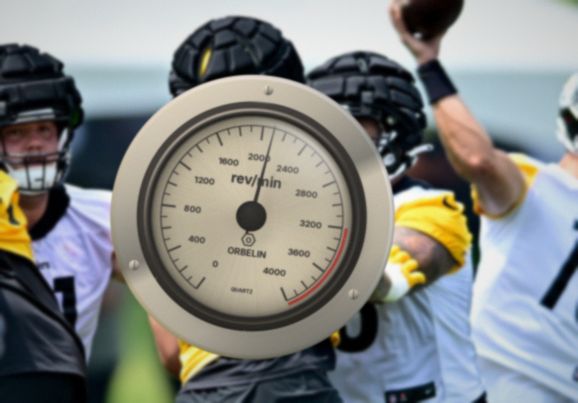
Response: 2100 rpm
